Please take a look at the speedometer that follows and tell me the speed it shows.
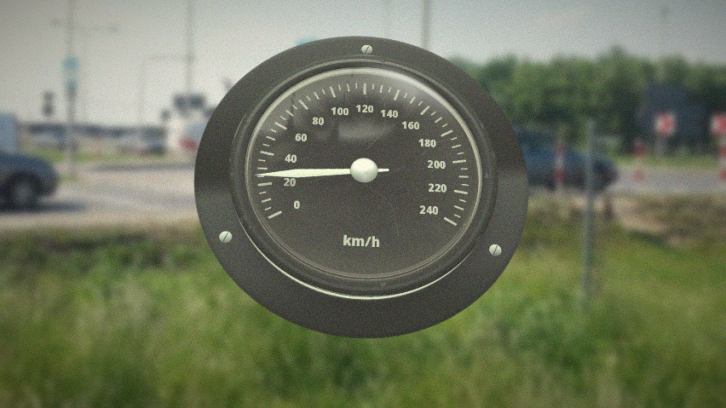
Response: 25 km/h
